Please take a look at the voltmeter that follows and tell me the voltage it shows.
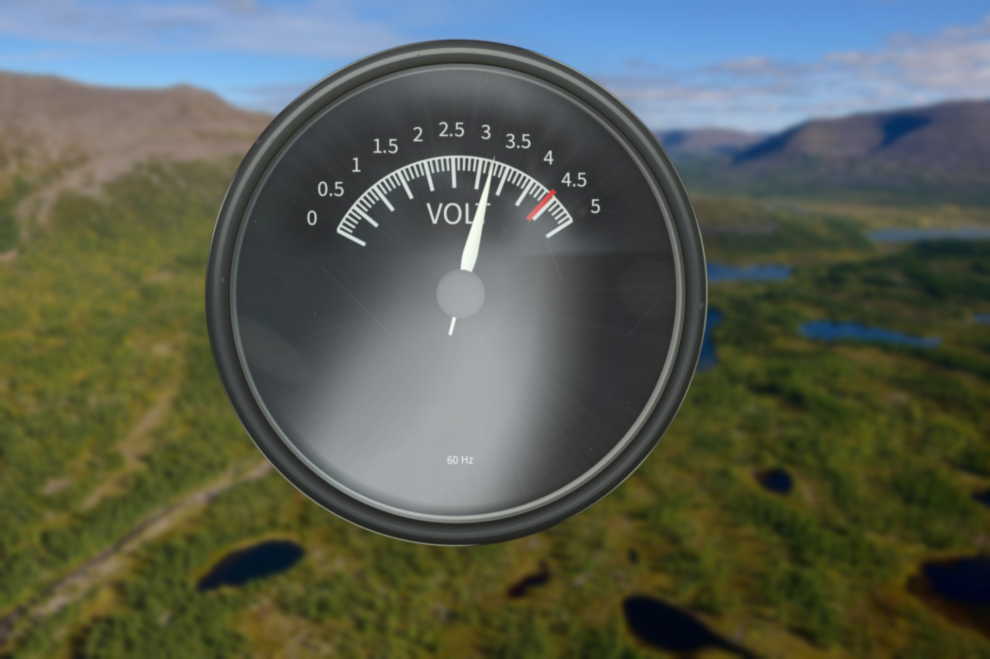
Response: 3.2 V
